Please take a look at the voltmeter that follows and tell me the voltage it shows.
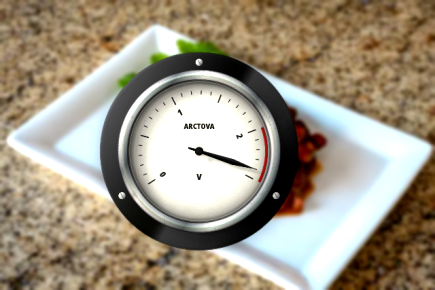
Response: 2.4 V
